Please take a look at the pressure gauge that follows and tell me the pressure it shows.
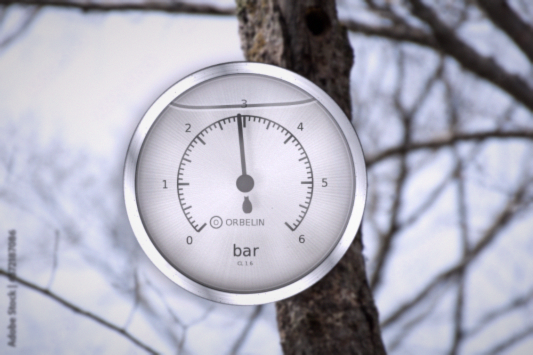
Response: 2.9 bar
